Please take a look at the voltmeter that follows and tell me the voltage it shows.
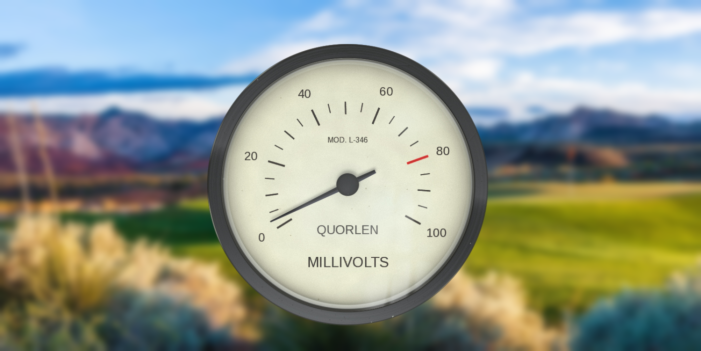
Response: 2.5 mV
